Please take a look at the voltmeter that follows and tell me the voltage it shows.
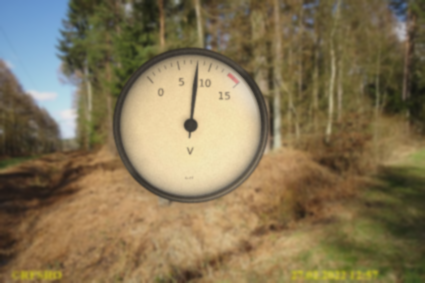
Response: 8 V
